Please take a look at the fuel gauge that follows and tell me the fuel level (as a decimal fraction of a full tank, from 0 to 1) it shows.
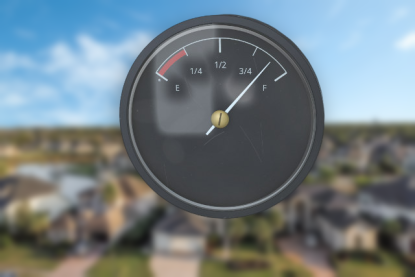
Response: 0.875
